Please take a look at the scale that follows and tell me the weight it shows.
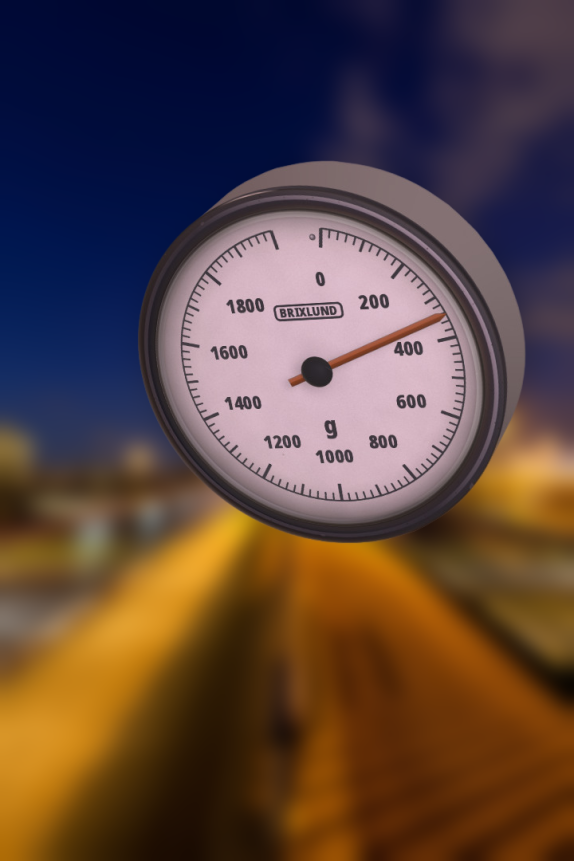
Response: 340 g
